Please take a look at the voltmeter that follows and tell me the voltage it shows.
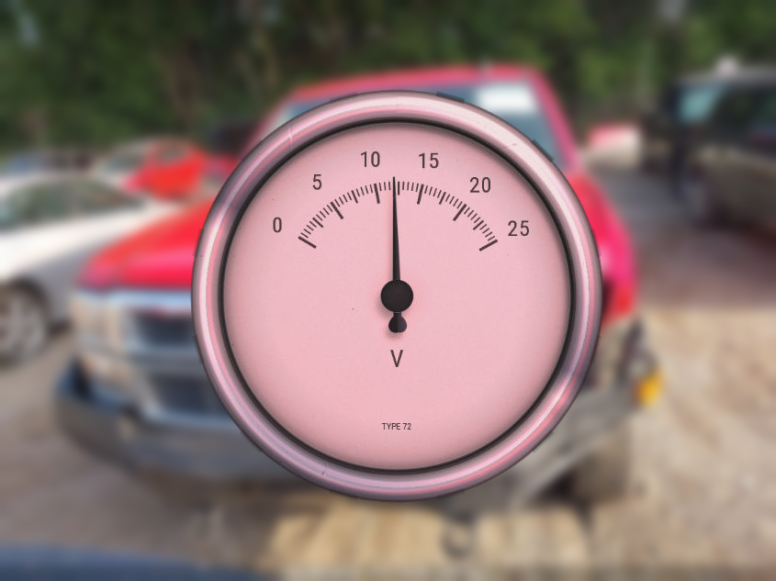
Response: 12 V
